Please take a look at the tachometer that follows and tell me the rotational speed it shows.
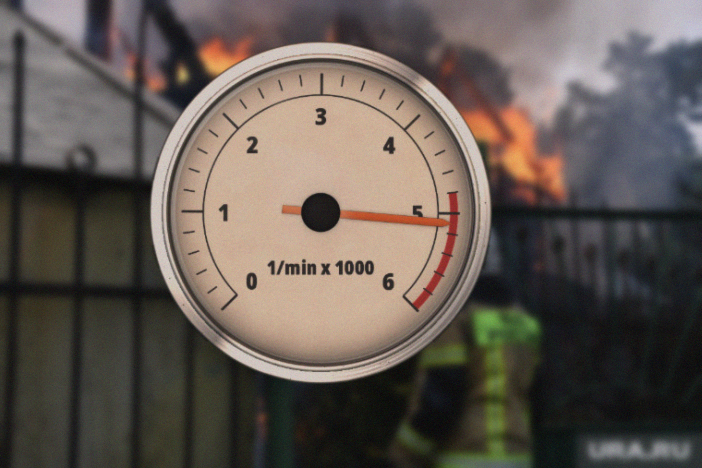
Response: 5100 rpm
